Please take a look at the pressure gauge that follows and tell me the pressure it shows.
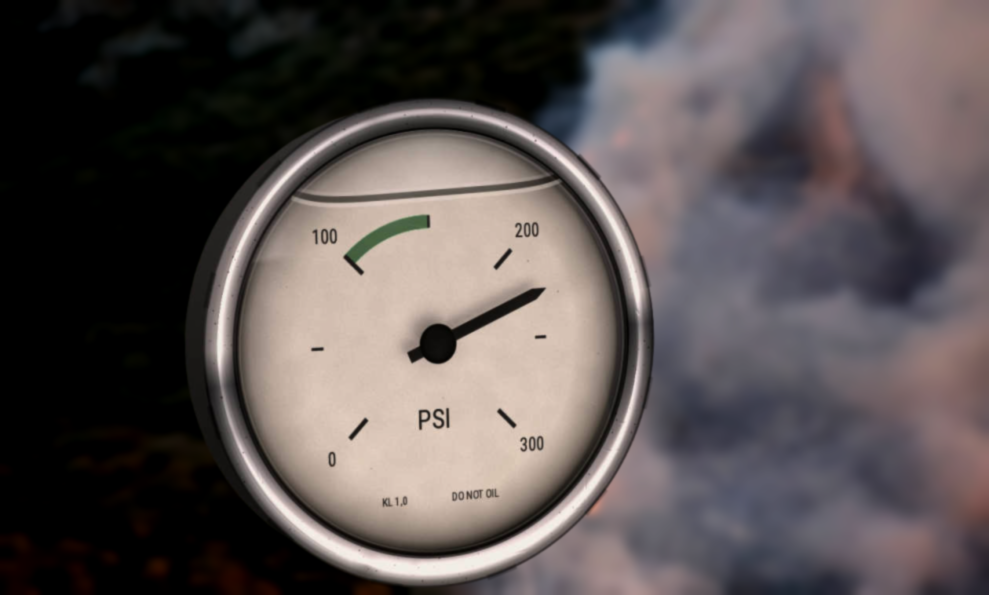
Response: 225 psi
